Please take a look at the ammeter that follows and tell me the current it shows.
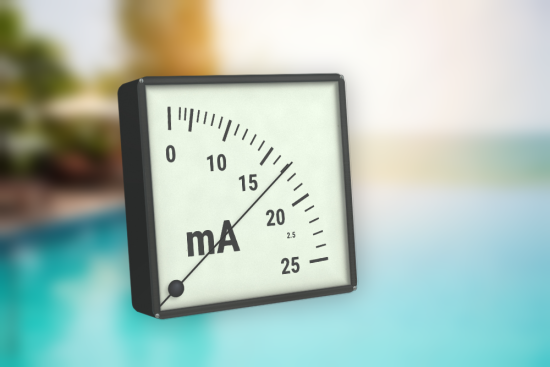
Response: 17 mA
